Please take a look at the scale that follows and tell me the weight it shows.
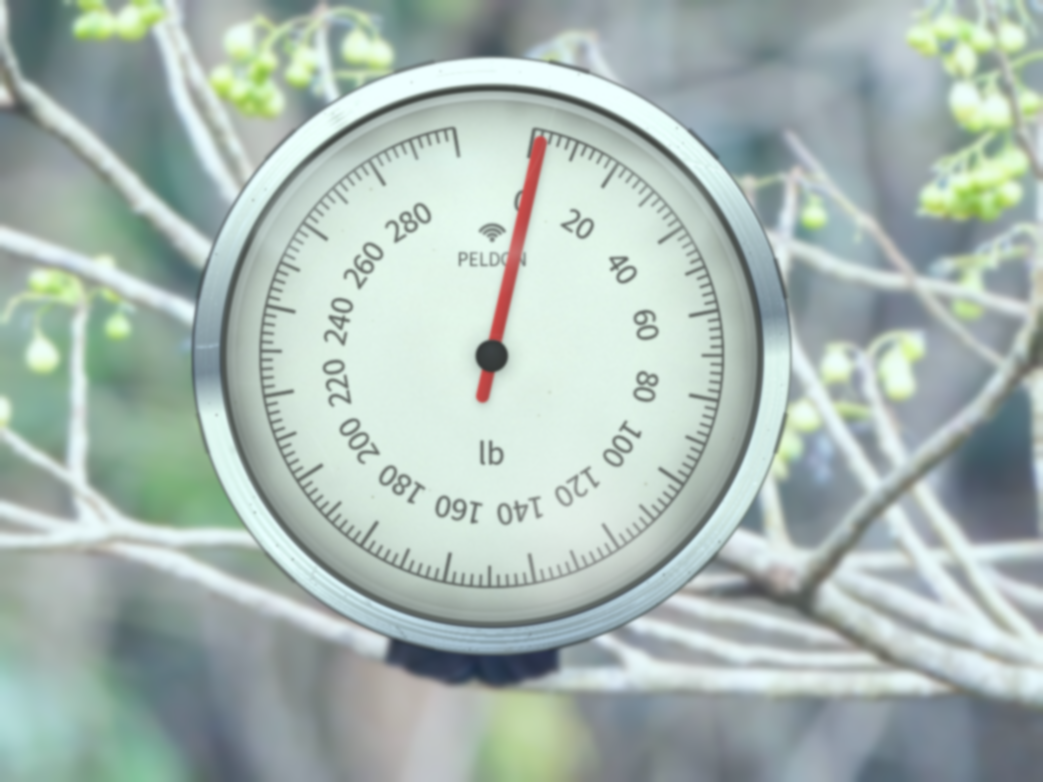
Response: 2 lb
